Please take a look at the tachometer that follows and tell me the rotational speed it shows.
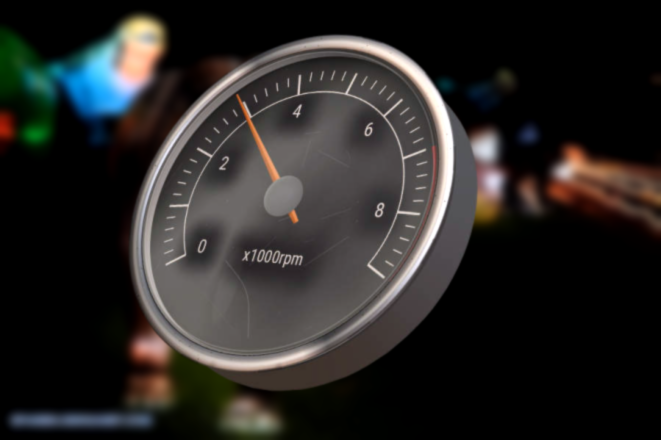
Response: 3000 rpm
